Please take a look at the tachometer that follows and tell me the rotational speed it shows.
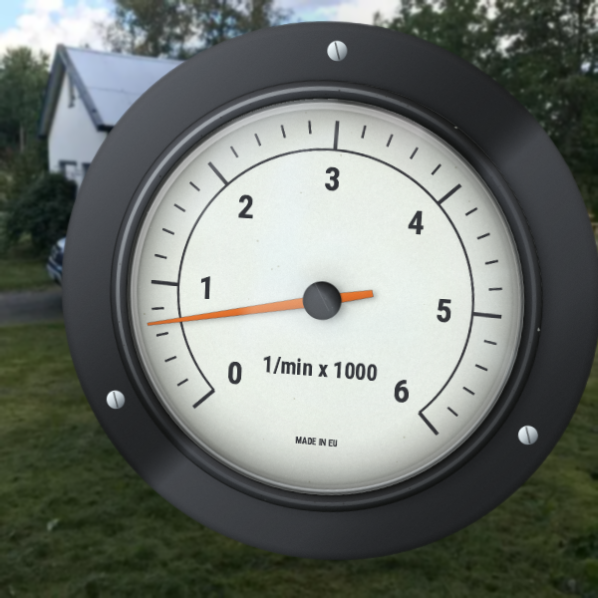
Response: 700 rpm
